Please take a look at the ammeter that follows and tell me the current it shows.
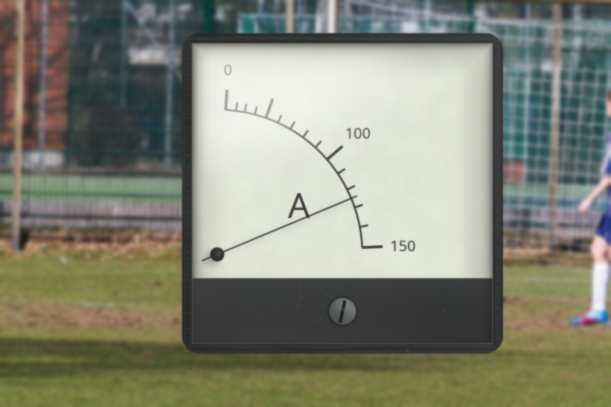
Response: 125 A
